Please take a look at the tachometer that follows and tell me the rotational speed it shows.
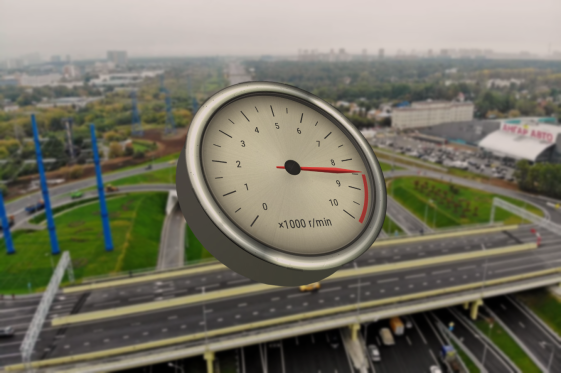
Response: 8500 rpm
